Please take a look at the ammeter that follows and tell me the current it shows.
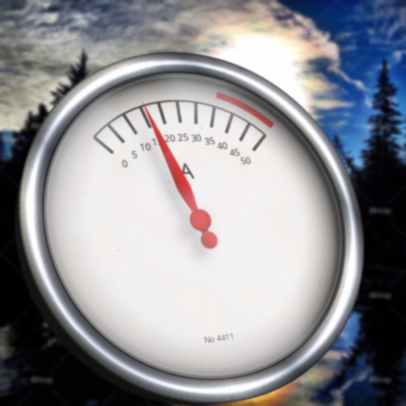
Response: 15 A
